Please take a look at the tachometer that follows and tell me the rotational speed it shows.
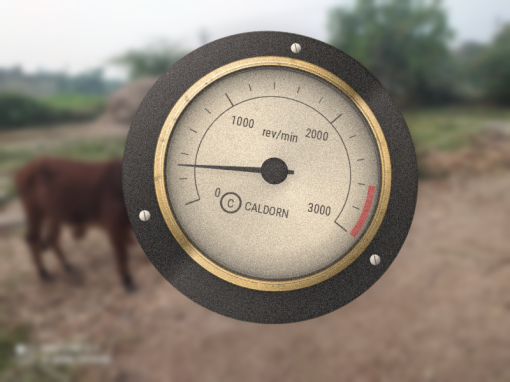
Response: 300 rpm
